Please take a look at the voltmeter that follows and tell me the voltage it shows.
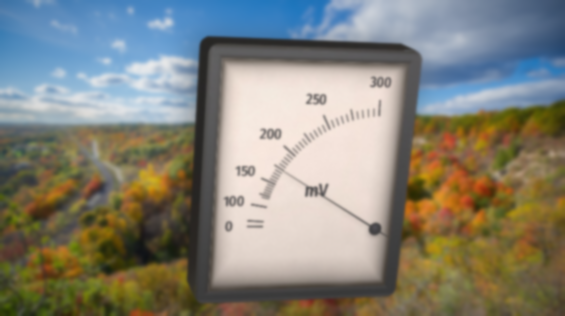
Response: 175 mV
